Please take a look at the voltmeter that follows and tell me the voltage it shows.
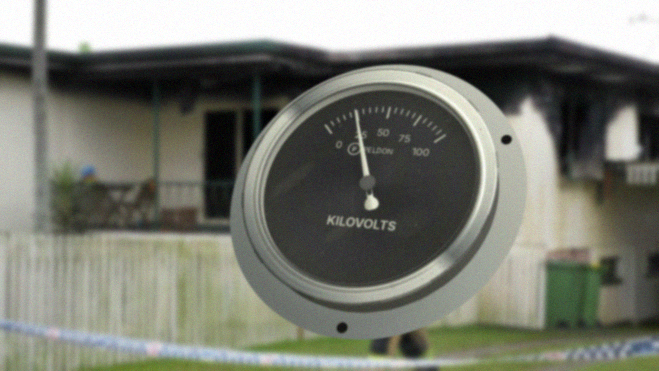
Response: 25 kV
